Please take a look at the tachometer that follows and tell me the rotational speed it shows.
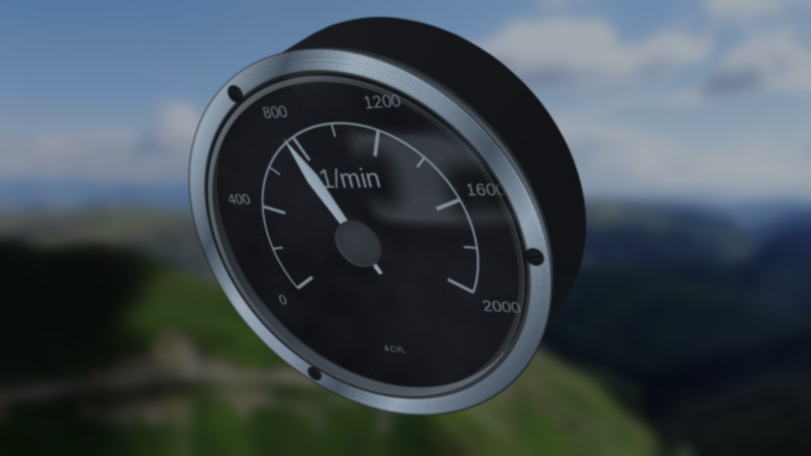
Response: 800 rpm
